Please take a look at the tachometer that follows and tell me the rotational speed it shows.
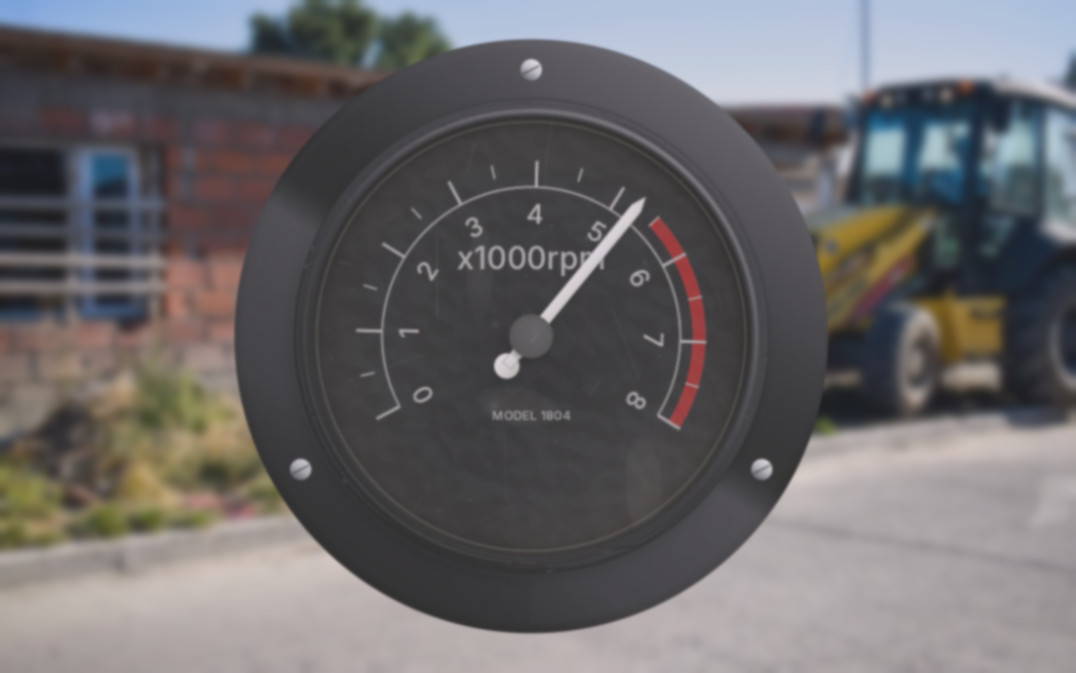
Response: 5250 rpm
